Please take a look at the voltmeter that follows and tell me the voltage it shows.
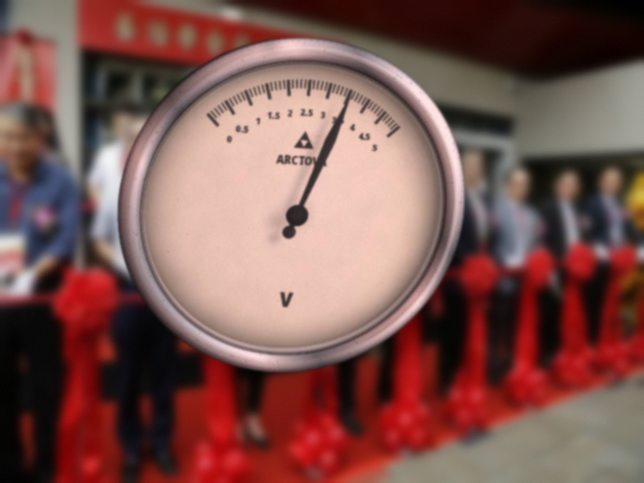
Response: 3.5 V
